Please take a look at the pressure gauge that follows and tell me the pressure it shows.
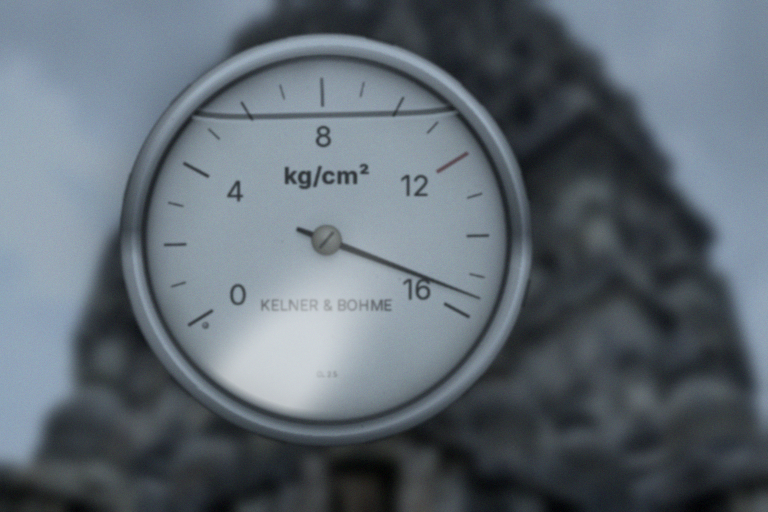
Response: 15.5 kg/cm²
